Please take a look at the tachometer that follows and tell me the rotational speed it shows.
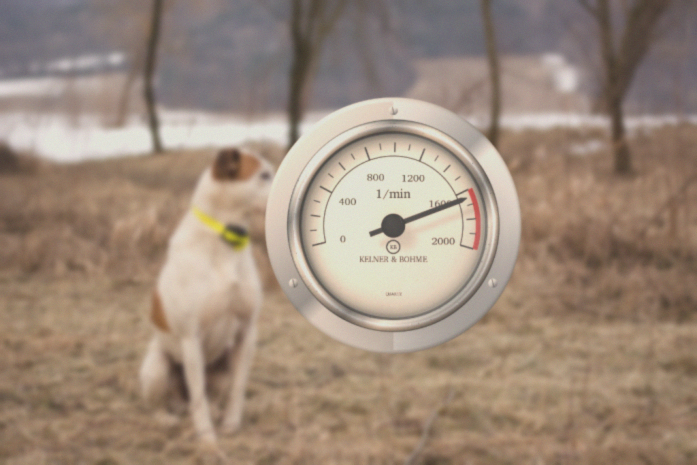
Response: 1650 rpm
